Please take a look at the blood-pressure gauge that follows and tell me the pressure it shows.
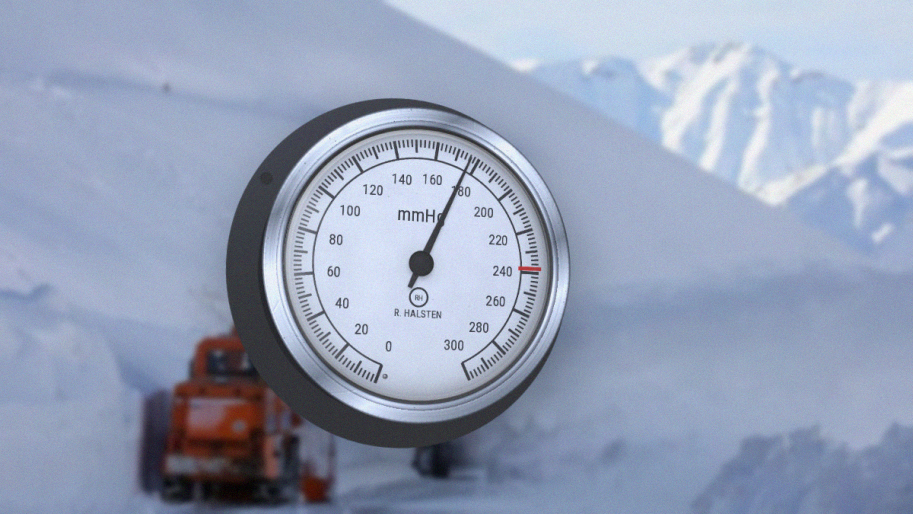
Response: 176 mmHg
